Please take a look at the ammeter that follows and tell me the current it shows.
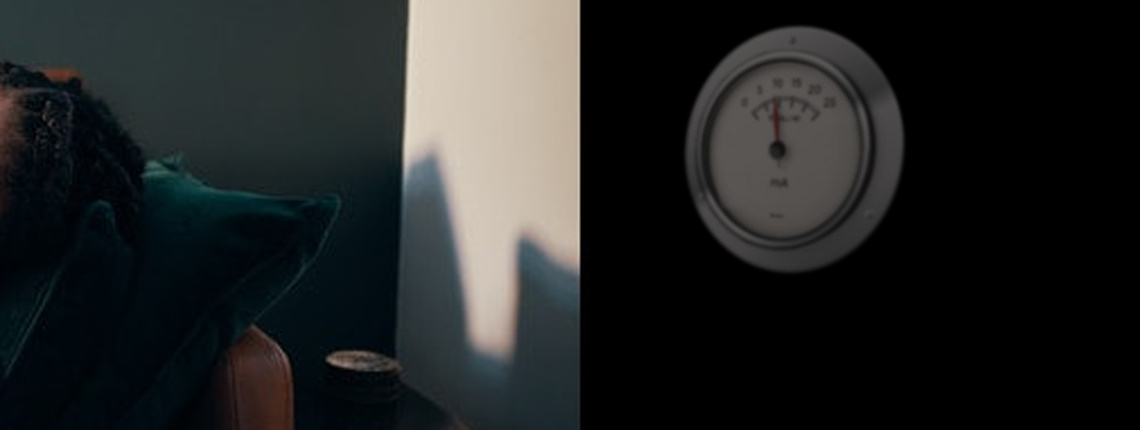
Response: 10 mA
